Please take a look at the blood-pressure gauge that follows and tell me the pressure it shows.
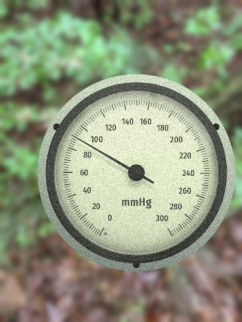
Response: 90 mmHg
